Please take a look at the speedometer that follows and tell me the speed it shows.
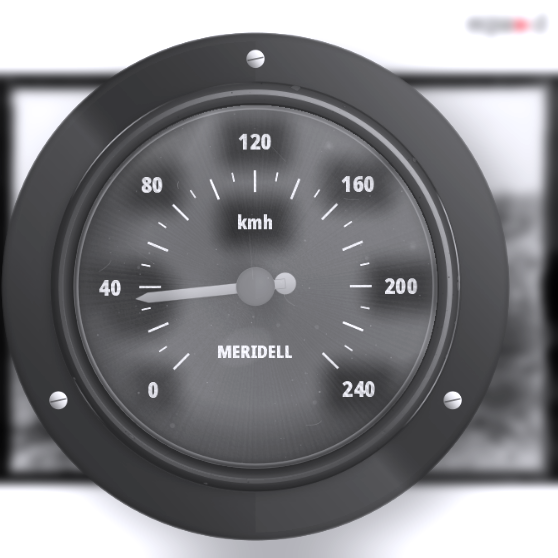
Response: 35 km/h
